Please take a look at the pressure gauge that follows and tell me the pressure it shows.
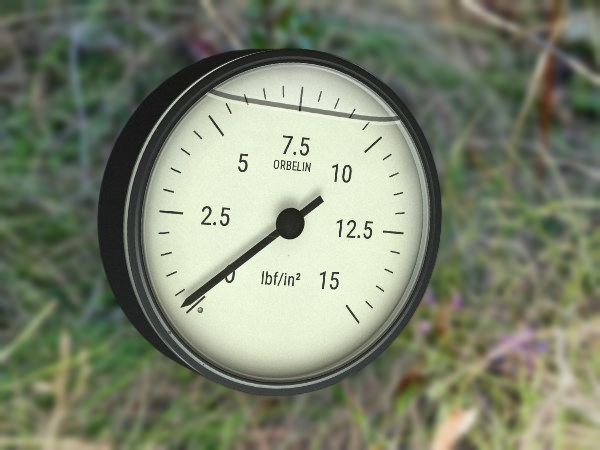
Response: 0.25 psi
